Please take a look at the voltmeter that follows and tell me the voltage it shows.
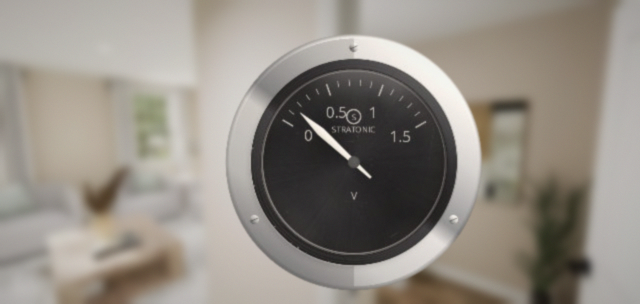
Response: 0.15 V
